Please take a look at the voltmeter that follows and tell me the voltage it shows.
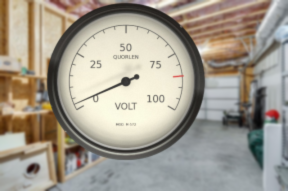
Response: 2.5 V
